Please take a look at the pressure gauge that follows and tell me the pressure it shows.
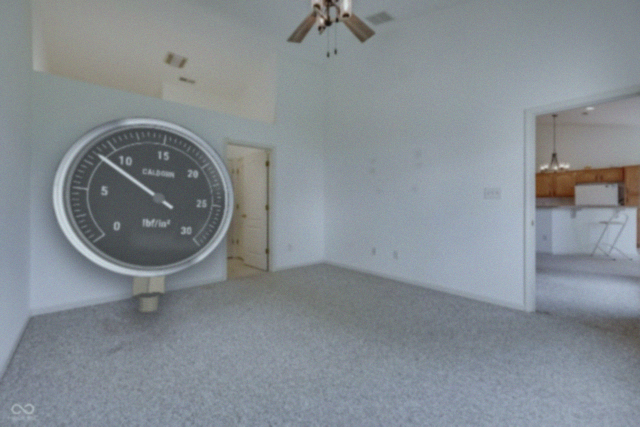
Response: 8.5 psi
